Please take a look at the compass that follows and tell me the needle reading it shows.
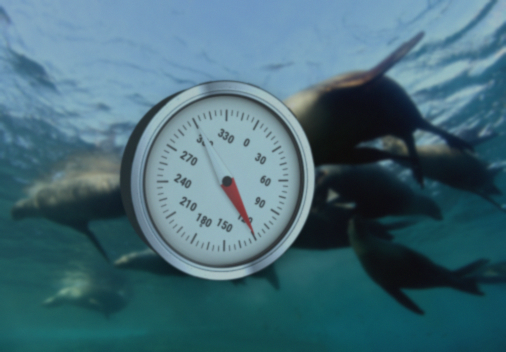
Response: 120 °
